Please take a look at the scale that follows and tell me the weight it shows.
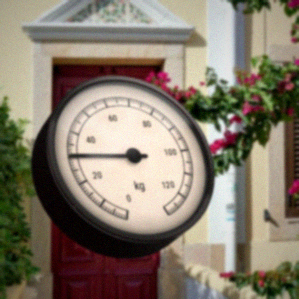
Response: 30 kg
